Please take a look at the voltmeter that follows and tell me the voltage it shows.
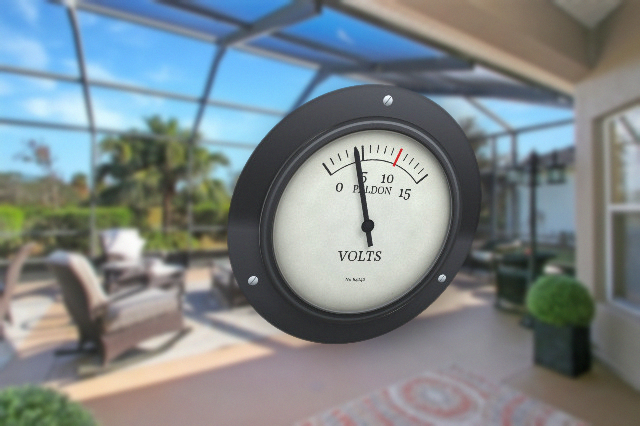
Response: 4 V
